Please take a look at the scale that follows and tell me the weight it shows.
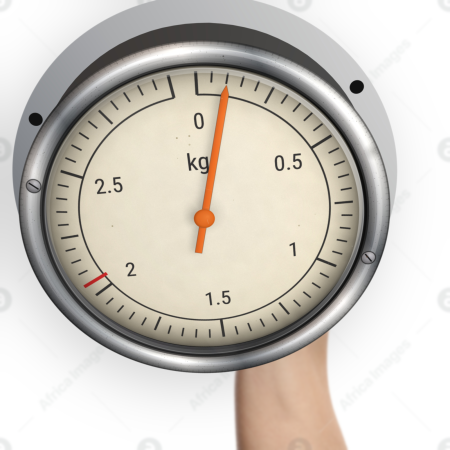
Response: 0.1 kg
